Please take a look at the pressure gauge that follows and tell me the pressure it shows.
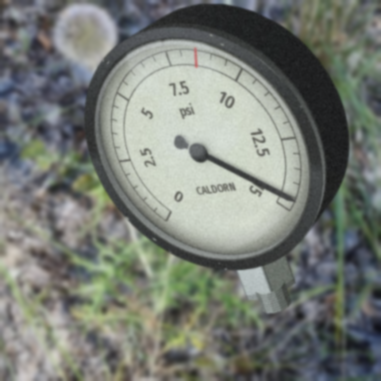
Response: 14.5 psi
